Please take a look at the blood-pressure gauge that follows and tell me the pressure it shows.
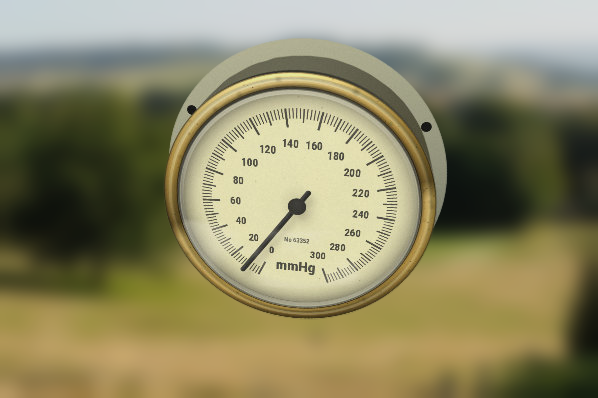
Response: 10 mmHg
